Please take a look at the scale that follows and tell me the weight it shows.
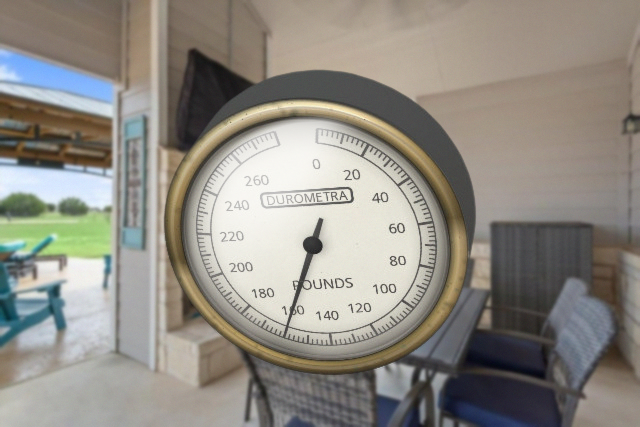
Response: 160 lb
